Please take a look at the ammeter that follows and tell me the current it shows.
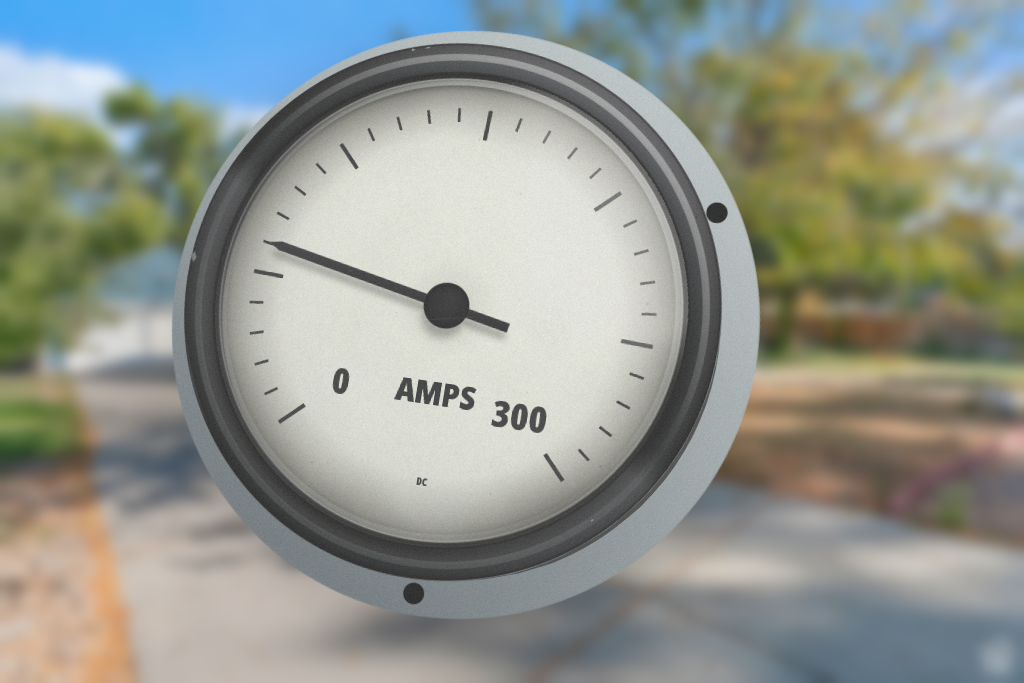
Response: 60 A
